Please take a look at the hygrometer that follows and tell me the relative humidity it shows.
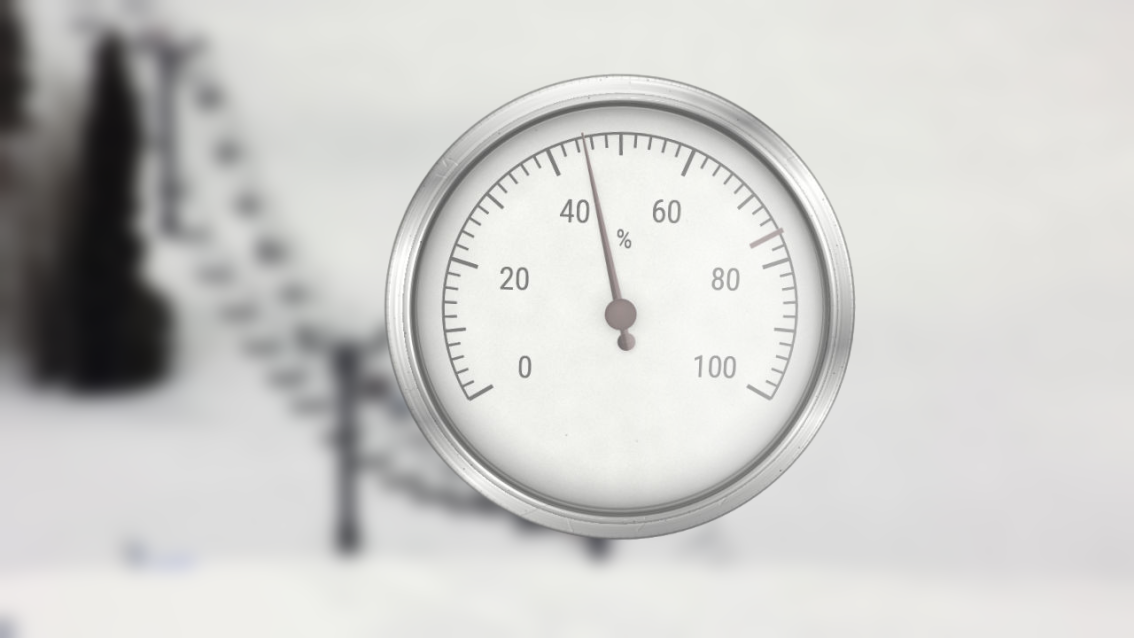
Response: 45 %
